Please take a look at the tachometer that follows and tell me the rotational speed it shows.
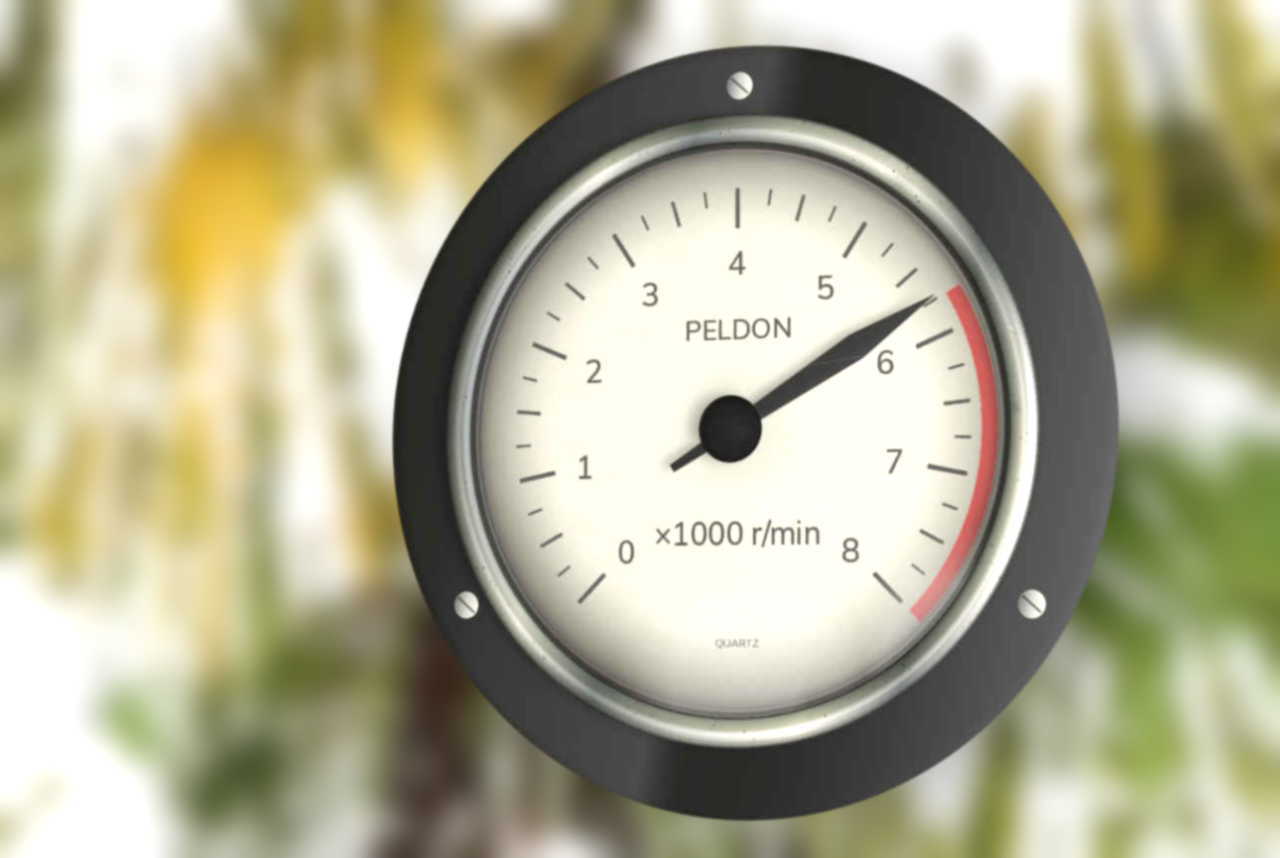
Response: 5750 rpm
